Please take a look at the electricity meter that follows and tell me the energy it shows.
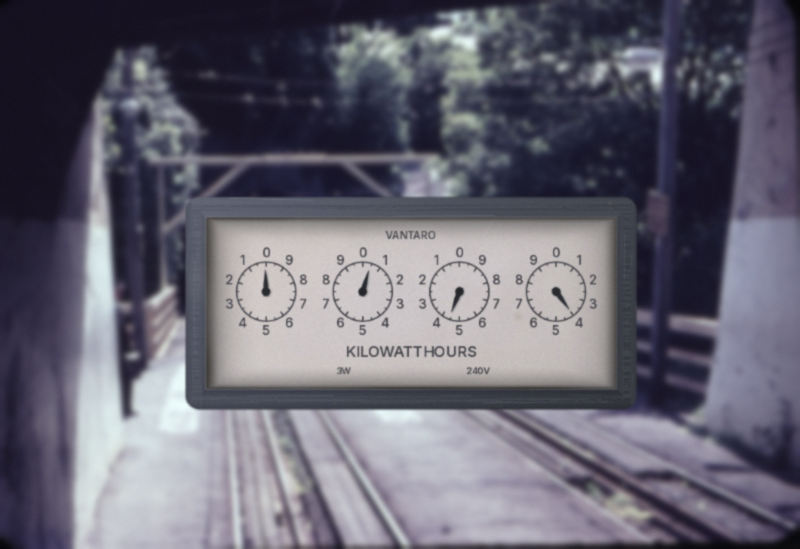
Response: 44 kWh
